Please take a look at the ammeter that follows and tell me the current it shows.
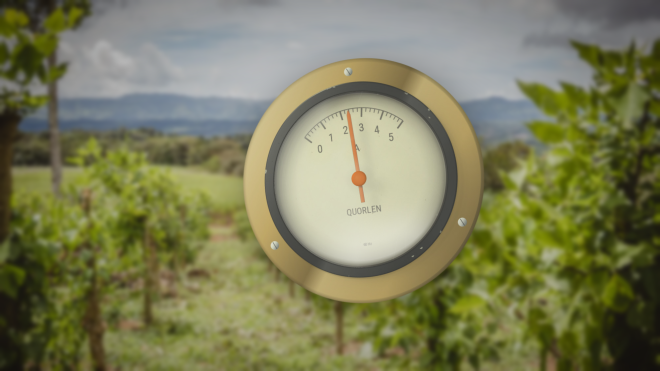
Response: 2.4 A
